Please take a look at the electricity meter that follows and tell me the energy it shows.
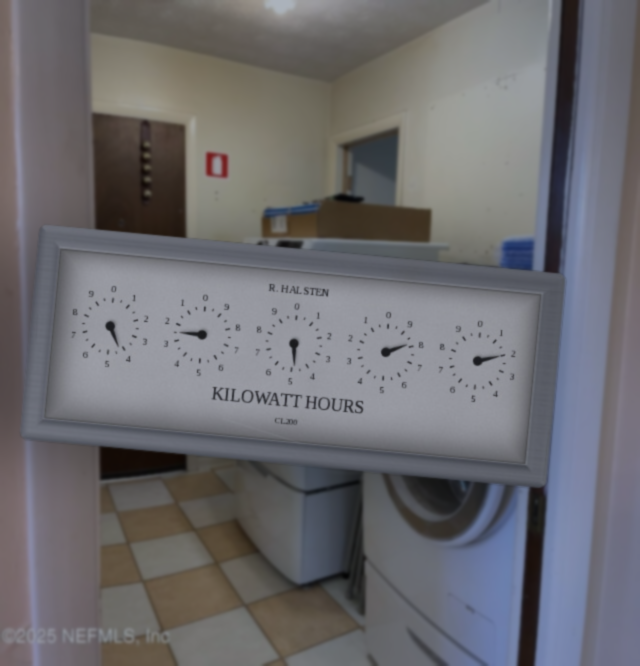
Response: 42482 kWh
